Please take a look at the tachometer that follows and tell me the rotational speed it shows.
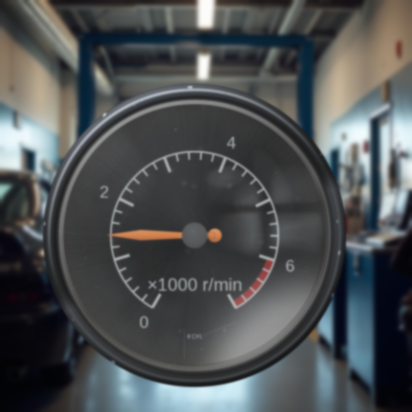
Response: 1400 rpm
